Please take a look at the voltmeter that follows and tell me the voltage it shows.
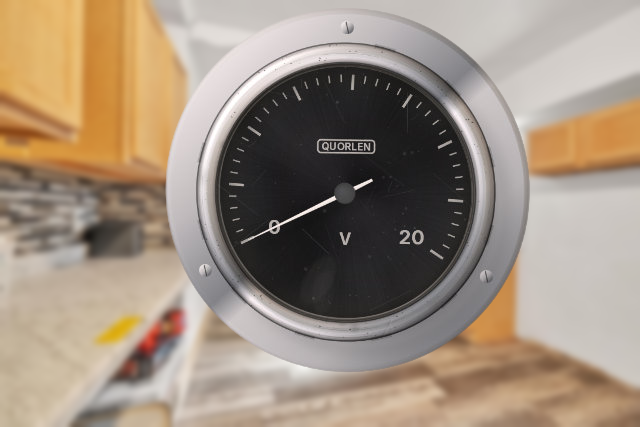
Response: 0 V
